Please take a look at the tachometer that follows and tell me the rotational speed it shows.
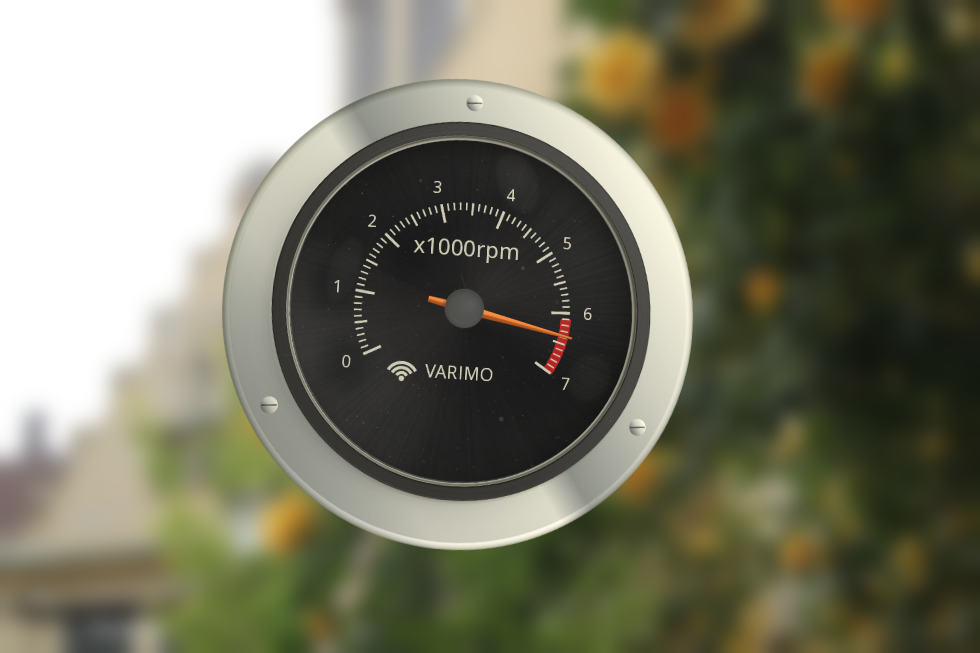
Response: 6400 rpm
